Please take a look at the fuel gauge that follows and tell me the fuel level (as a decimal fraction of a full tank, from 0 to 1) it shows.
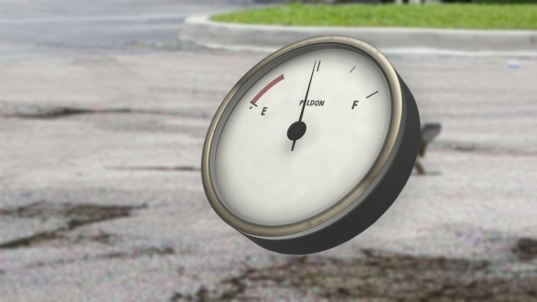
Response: 0.5
